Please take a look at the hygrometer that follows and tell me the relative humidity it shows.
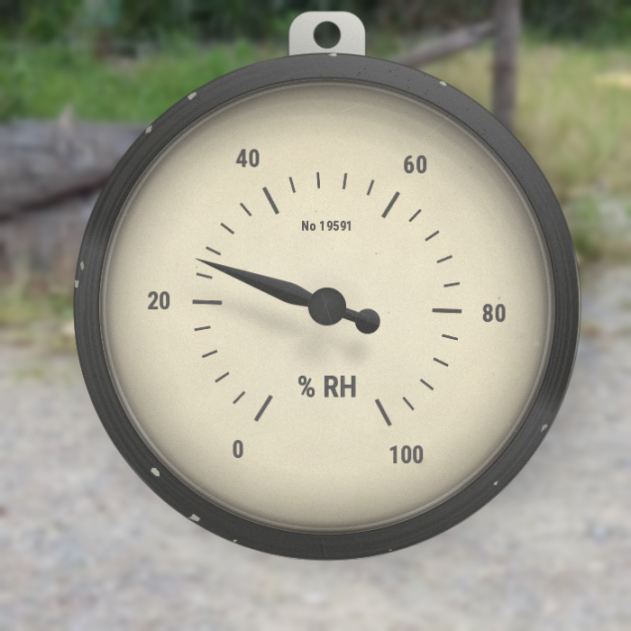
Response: 26 %
